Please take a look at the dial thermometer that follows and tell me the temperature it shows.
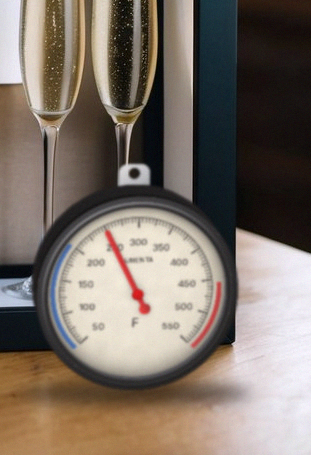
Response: 250 °F
